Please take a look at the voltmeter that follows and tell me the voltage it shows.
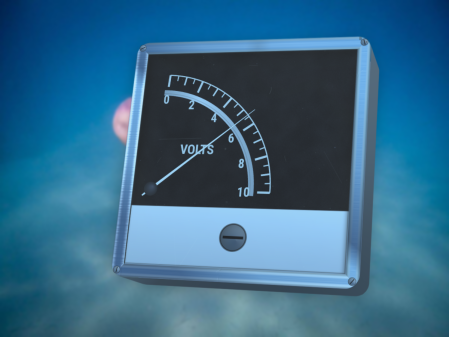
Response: 5.5 V
